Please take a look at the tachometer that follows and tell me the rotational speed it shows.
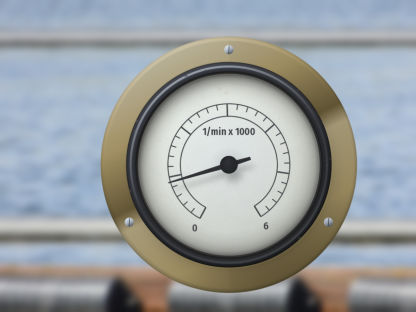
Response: 900 rpm
